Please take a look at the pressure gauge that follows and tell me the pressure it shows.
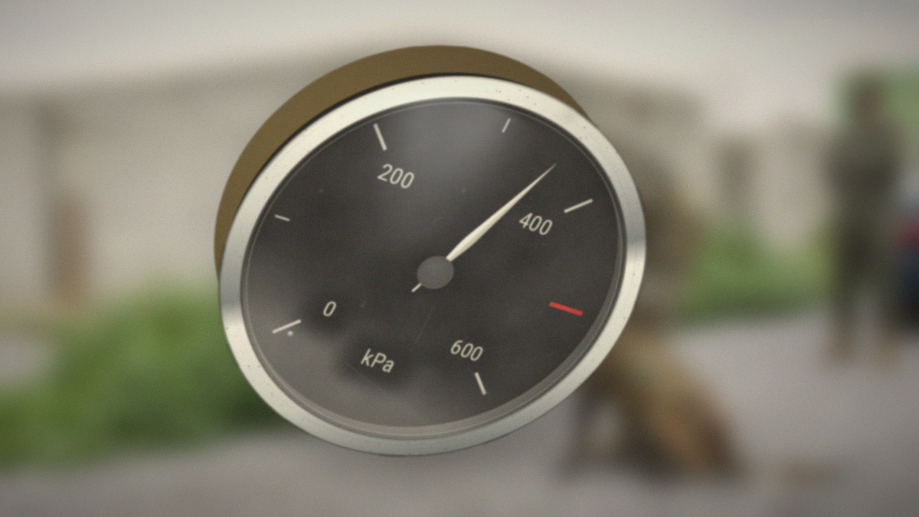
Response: 350 kPa
